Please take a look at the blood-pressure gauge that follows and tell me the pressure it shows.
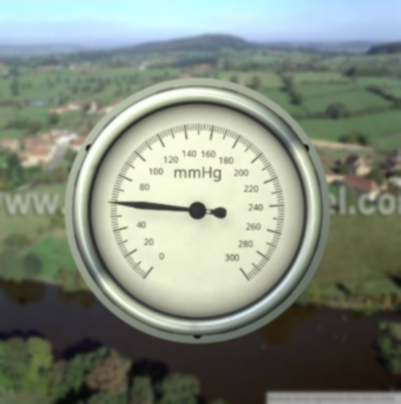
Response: 60 mmHg
